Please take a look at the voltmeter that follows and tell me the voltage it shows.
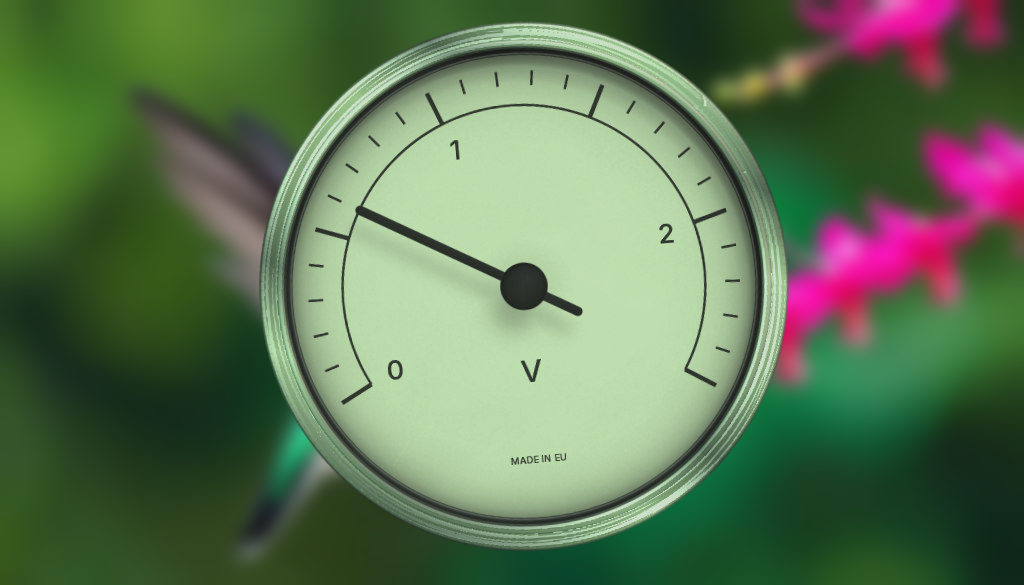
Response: 0.6 V
